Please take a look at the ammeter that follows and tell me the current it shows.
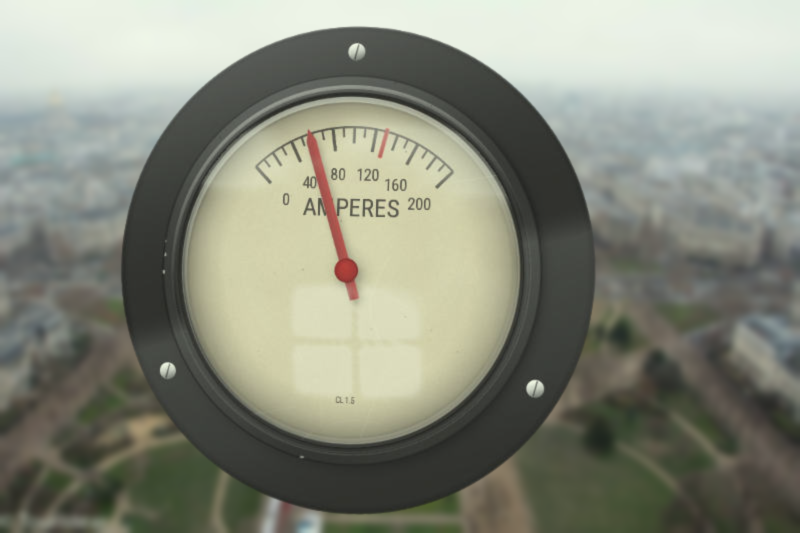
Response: 60 A
